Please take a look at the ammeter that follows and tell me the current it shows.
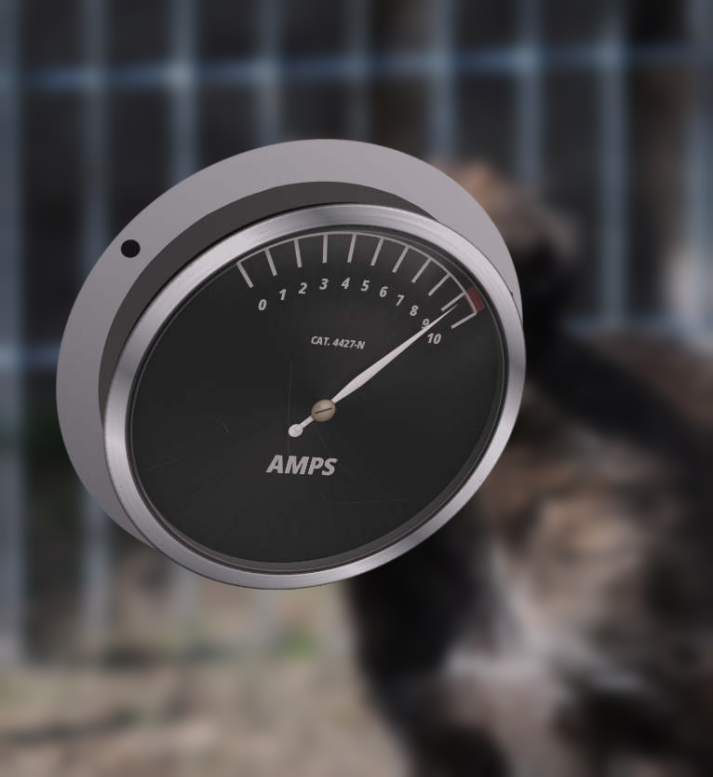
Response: 9 A
